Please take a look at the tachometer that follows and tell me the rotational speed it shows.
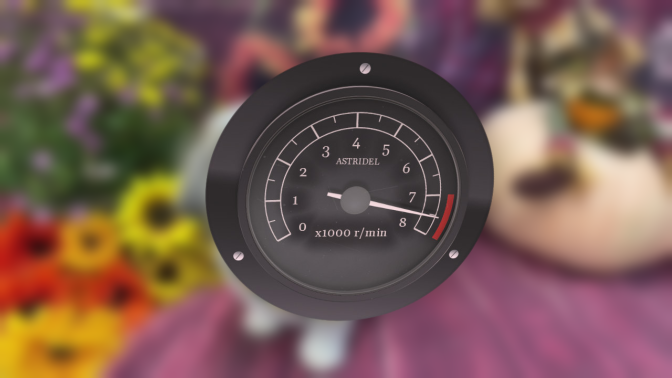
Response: 7500 rpm
